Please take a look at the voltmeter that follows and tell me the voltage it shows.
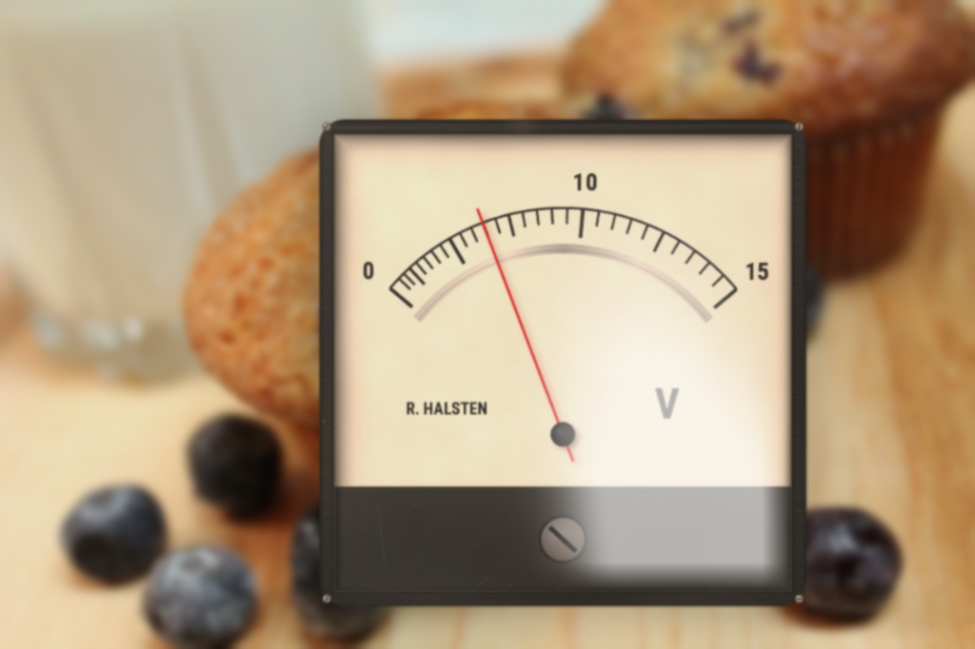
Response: 6.5 V
